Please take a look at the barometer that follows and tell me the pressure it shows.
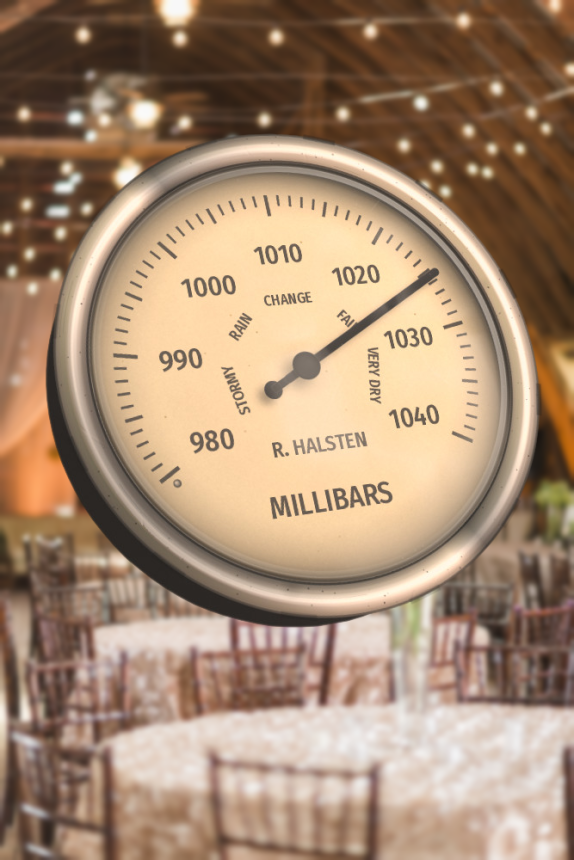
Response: 1025.5 mbar
